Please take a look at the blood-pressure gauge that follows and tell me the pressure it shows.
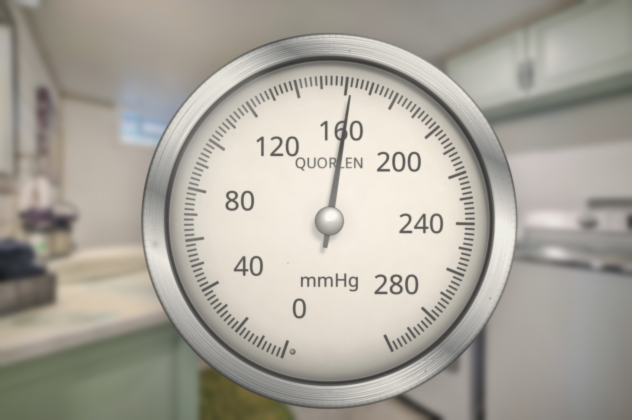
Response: 162 mmHg
